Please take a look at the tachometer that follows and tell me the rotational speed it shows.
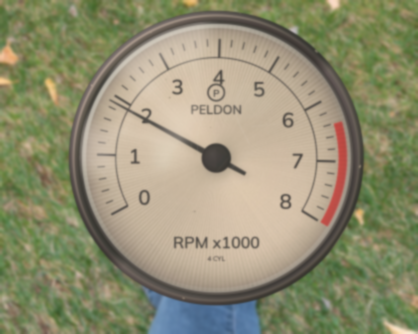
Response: 1900 rpm
